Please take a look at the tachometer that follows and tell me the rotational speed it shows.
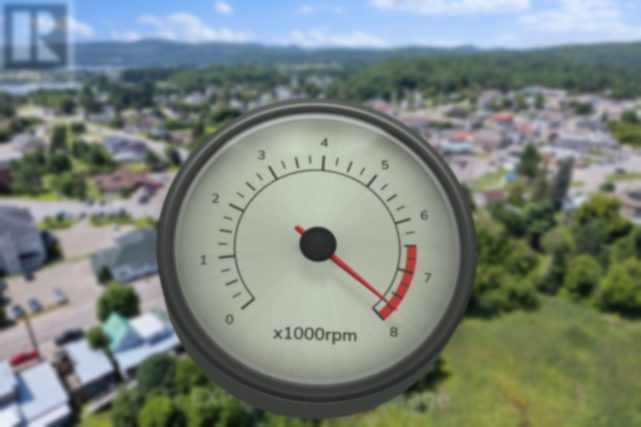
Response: 7750 rpm
